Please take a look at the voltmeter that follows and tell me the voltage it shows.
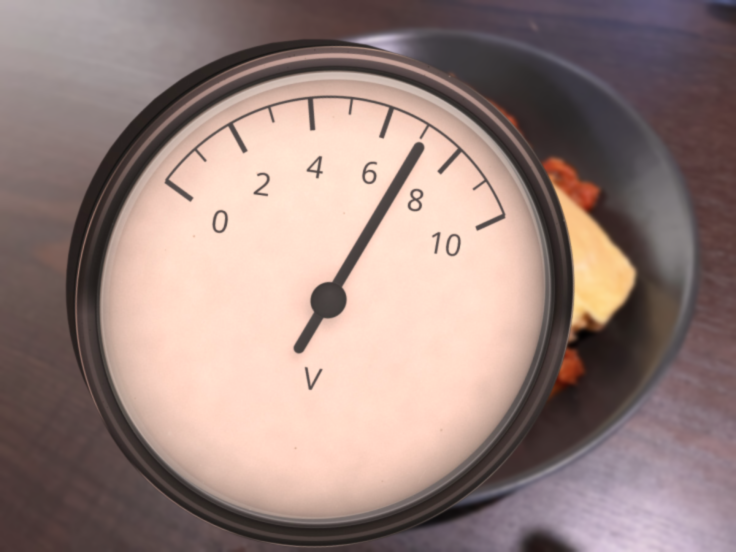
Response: 7 V
